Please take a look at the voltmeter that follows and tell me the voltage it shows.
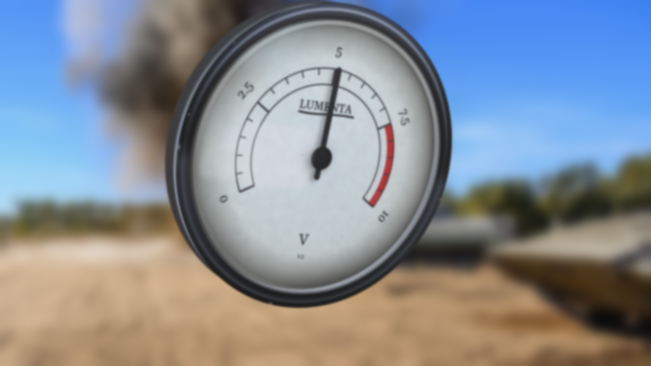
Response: 5 V
